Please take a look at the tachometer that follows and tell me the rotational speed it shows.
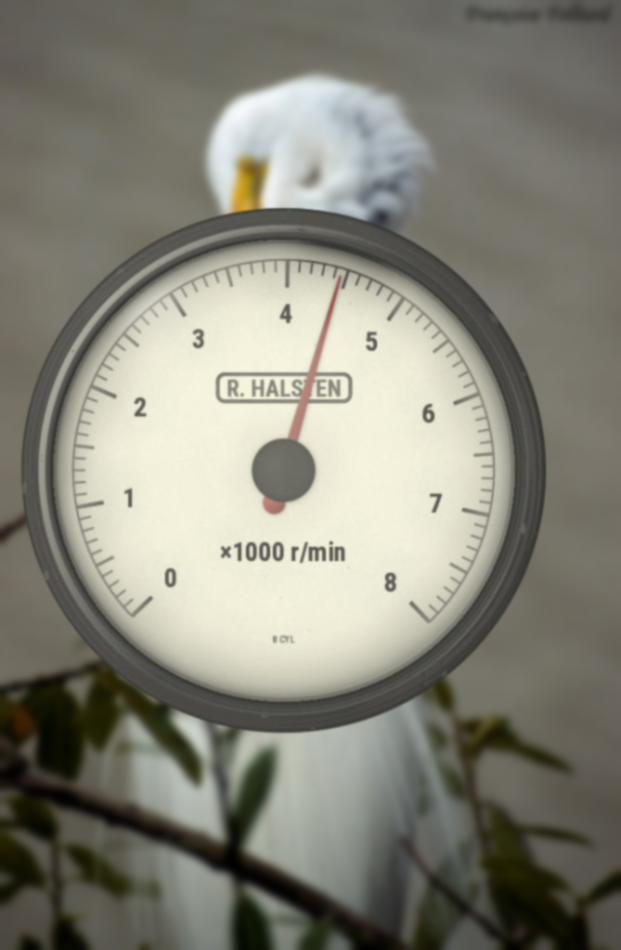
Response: 4450 rpm
